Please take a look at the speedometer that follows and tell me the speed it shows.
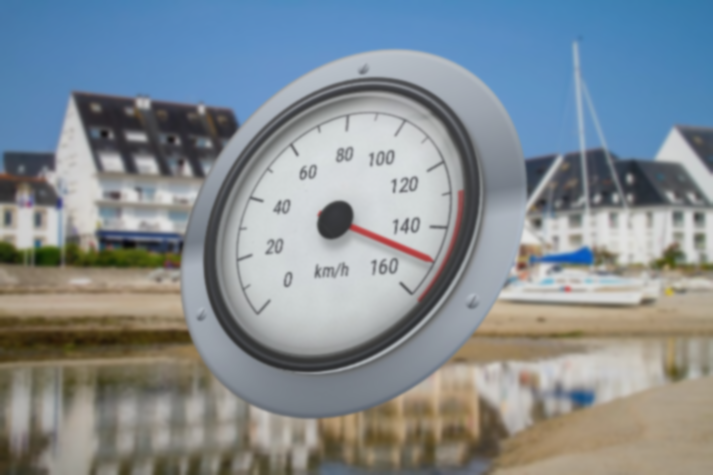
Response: 150 km/h
